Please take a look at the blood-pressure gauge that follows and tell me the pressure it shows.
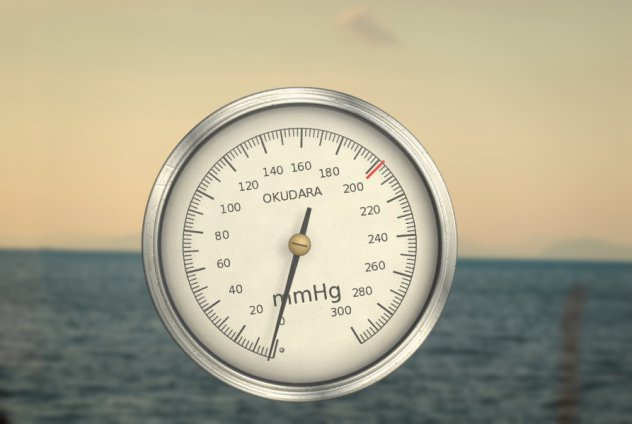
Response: 2 mmHg
